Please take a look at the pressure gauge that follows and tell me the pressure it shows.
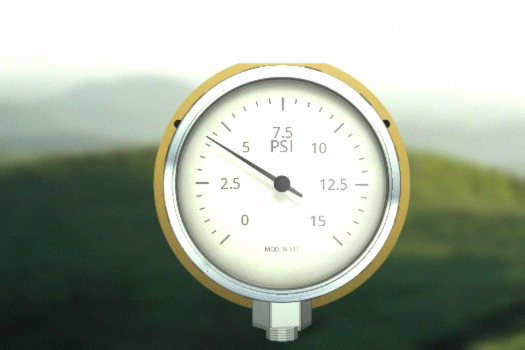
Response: 4.25 psi
